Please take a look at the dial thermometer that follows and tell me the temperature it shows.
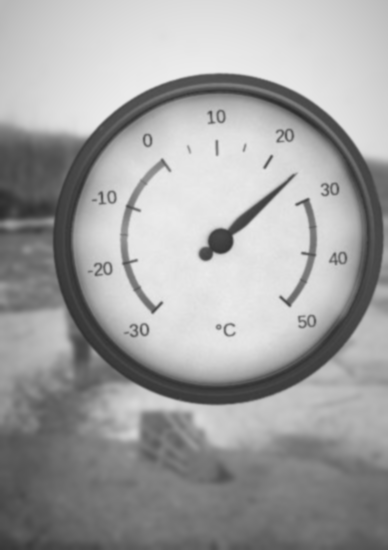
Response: 25 °C
